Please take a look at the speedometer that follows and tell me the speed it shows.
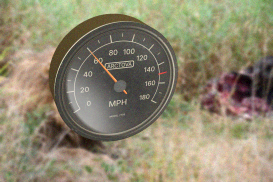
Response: 60 mph
